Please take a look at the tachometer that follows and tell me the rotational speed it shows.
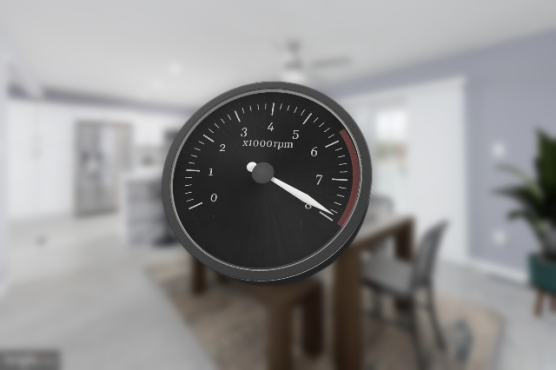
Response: 7900 rpm
